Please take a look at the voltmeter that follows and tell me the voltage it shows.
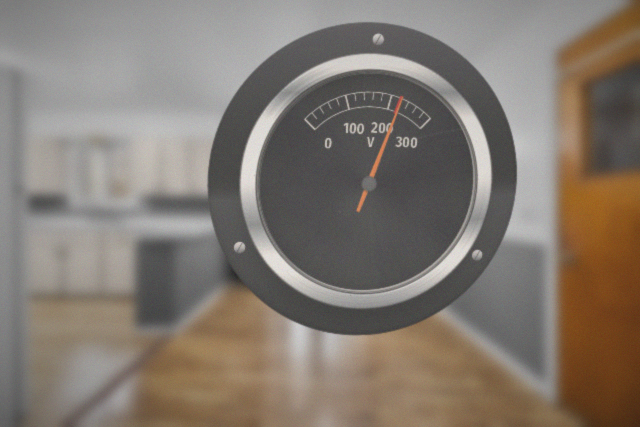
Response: 220 V
